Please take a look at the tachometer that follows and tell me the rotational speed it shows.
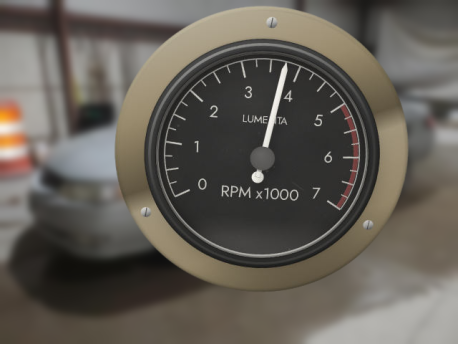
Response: 3750 rpm
